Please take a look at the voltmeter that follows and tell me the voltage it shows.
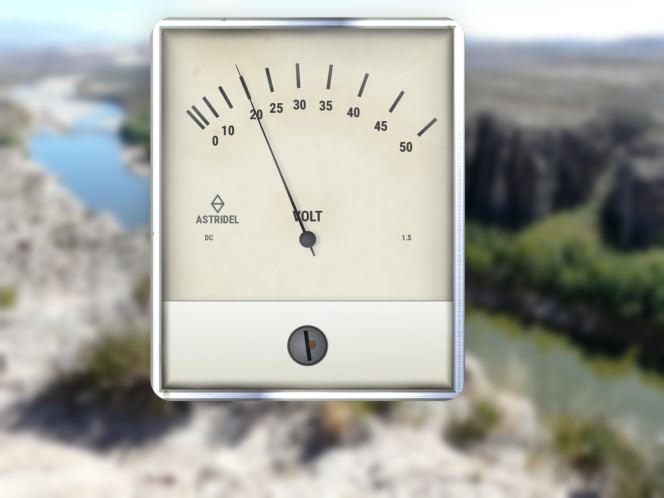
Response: 20 V
